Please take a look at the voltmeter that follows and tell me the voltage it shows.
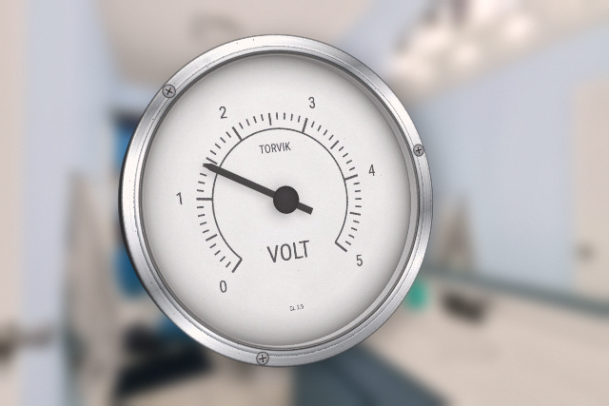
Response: 1.4 V
